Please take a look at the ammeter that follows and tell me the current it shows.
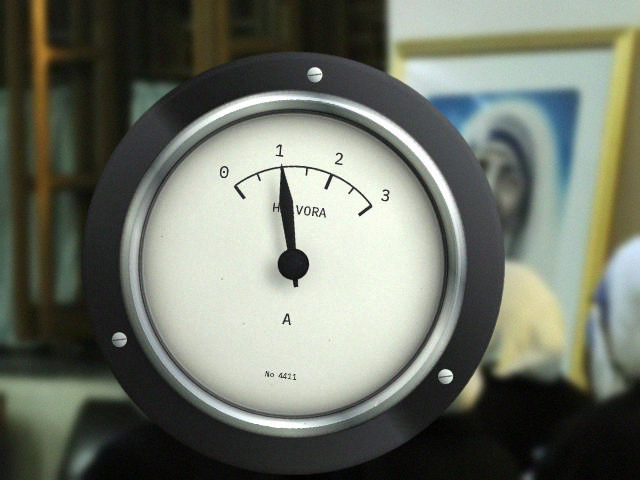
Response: 1 A
